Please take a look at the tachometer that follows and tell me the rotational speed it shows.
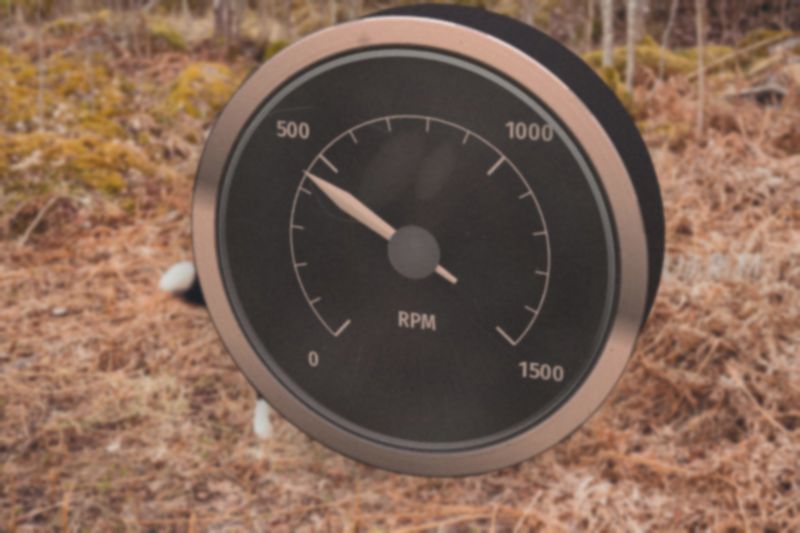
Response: 450 rpm
